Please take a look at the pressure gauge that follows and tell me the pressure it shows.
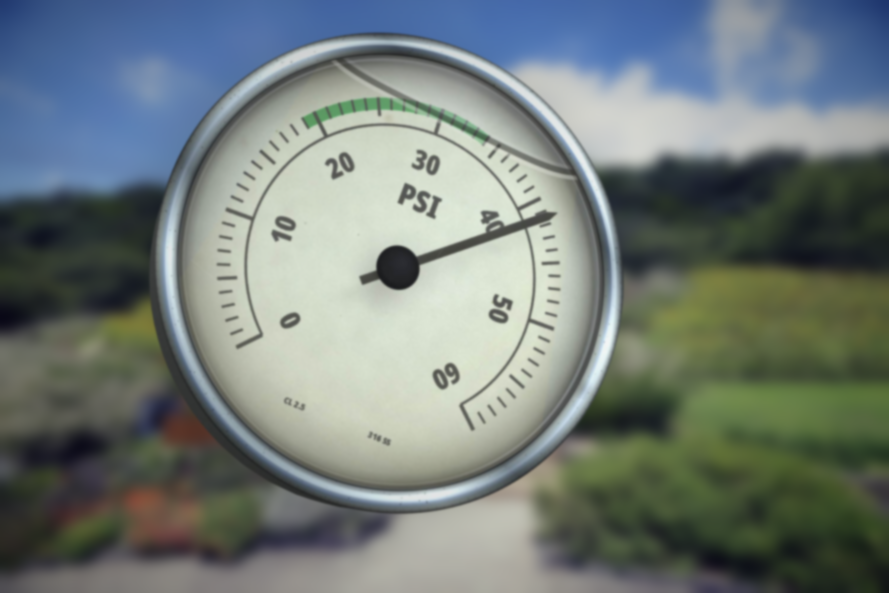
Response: 41.5 psi
